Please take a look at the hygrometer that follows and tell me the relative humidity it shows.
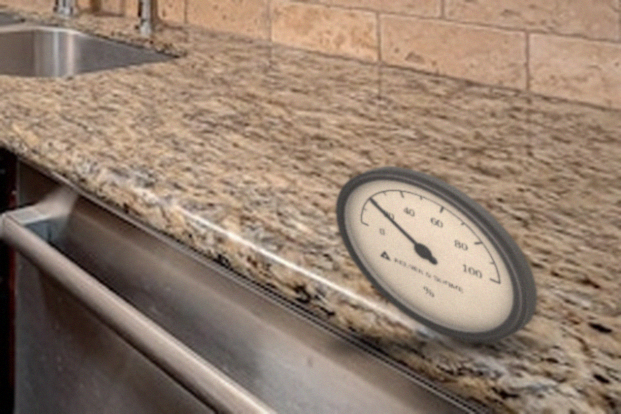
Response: 20 %
